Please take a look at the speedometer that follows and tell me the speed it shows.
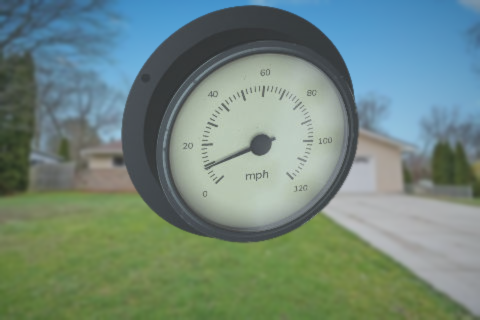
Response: 10 mph
